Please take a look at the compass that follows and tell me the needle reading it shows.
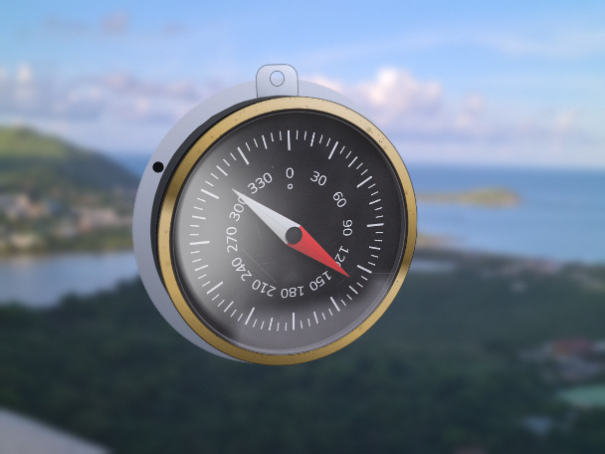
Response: 130 °
